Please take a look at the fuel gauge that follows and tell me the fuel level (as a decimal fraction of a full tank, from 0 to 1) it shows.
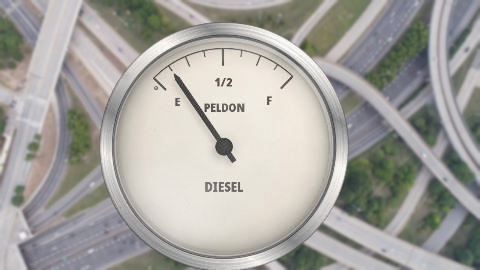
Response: 0.125
